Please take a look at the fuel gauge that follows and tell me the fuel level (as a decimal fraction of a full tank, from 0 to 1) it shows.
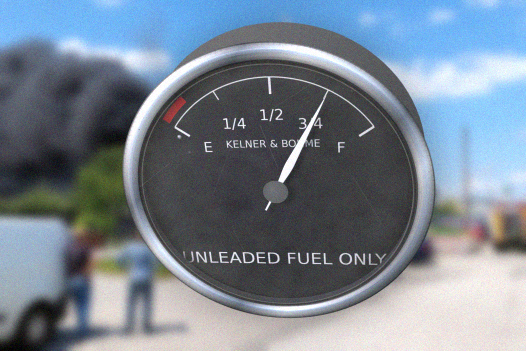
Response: 0.75
